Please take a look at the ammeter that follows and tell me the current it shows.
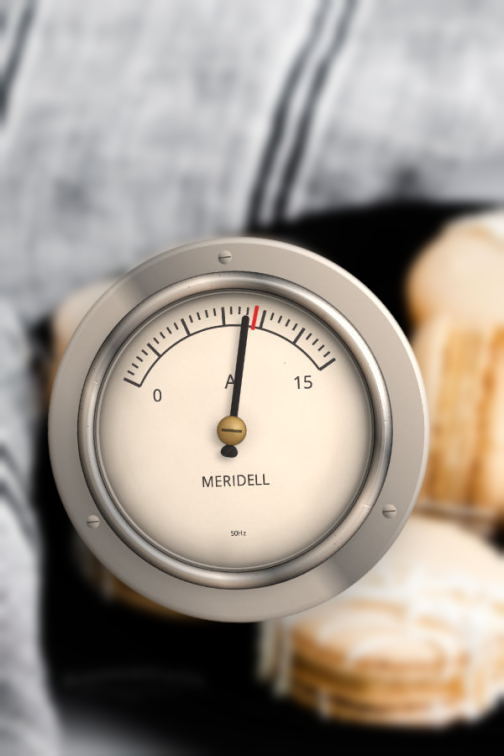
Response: 9 A
